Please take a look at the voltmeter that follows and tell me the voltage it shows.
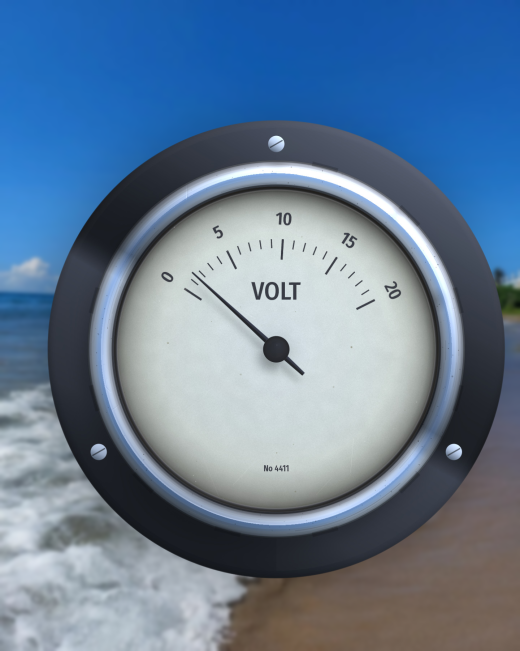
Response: 1.5 V
